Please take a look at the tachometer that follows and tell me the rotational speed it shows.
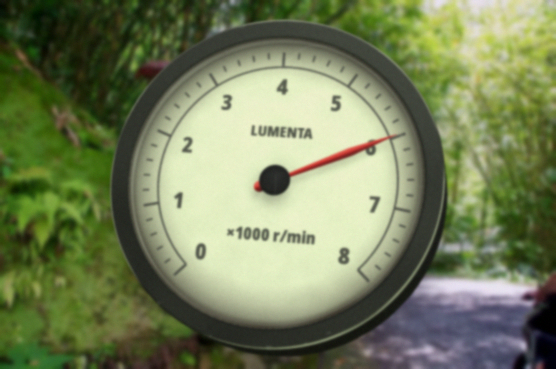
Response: 6000 rpm
